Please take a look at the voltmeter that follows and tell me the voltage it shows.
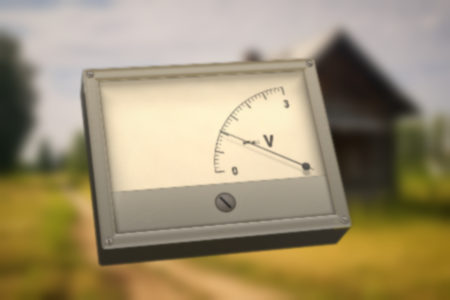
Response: 1 V
